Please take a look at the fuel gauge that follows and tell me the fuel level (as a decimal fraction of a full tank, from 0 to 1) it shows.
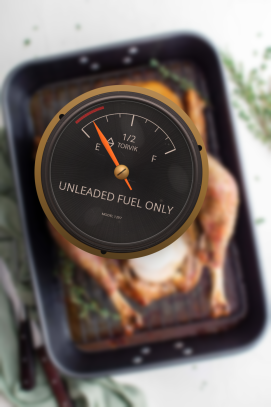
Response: 0.125
